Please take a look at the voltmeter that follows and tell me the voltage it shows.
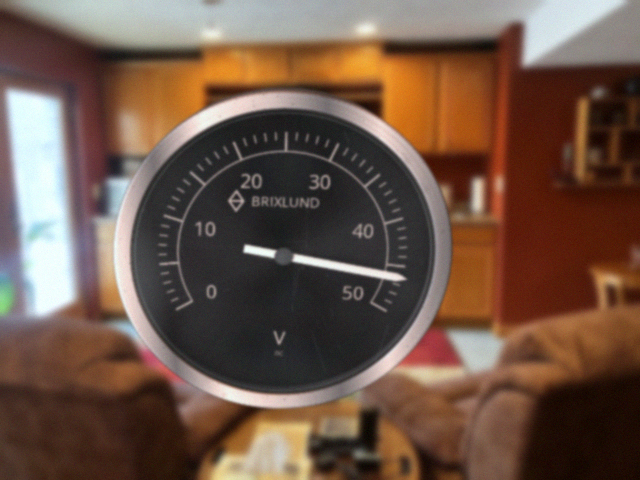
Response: 46 V
